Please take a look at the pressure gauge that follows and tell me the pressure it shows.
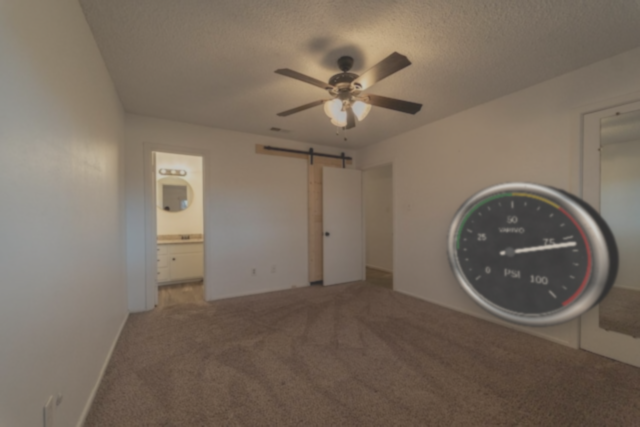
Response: 77.5 psi
